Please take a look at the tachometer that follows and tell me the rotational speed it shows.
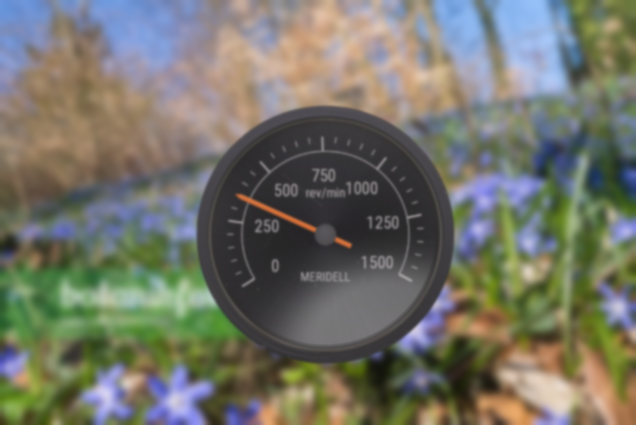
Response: 350 rpm
